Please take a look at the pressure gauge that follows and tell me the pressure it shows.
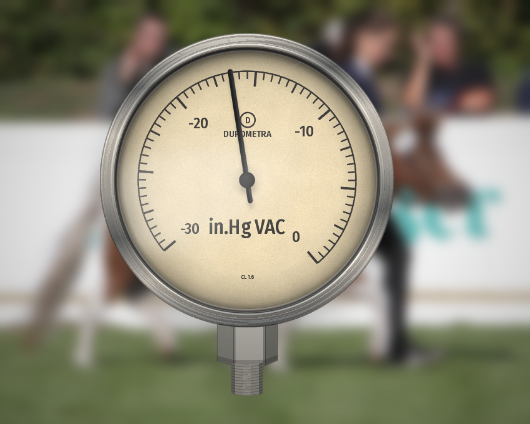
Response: -16.5 inHg
